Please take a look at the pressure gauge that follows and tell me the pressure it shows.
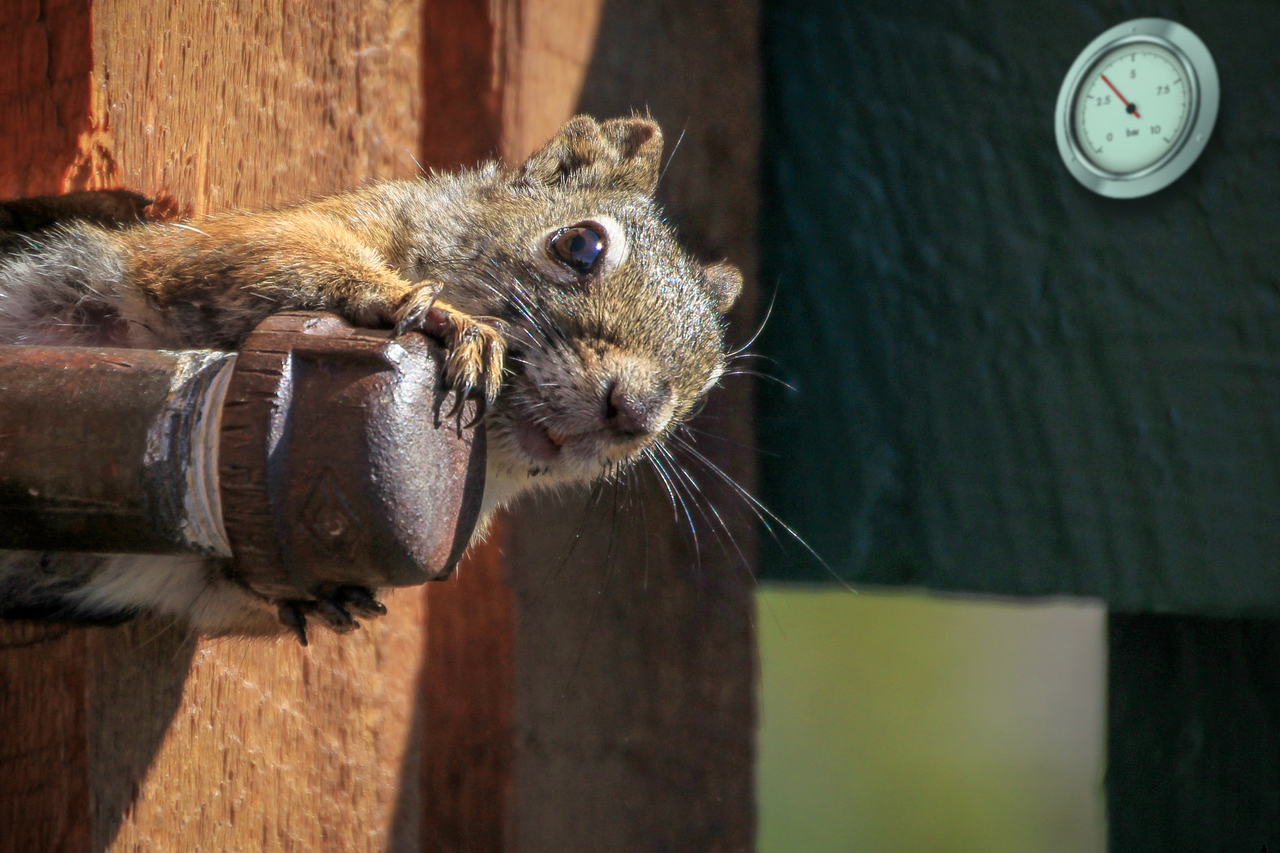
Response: 3.5 bar
